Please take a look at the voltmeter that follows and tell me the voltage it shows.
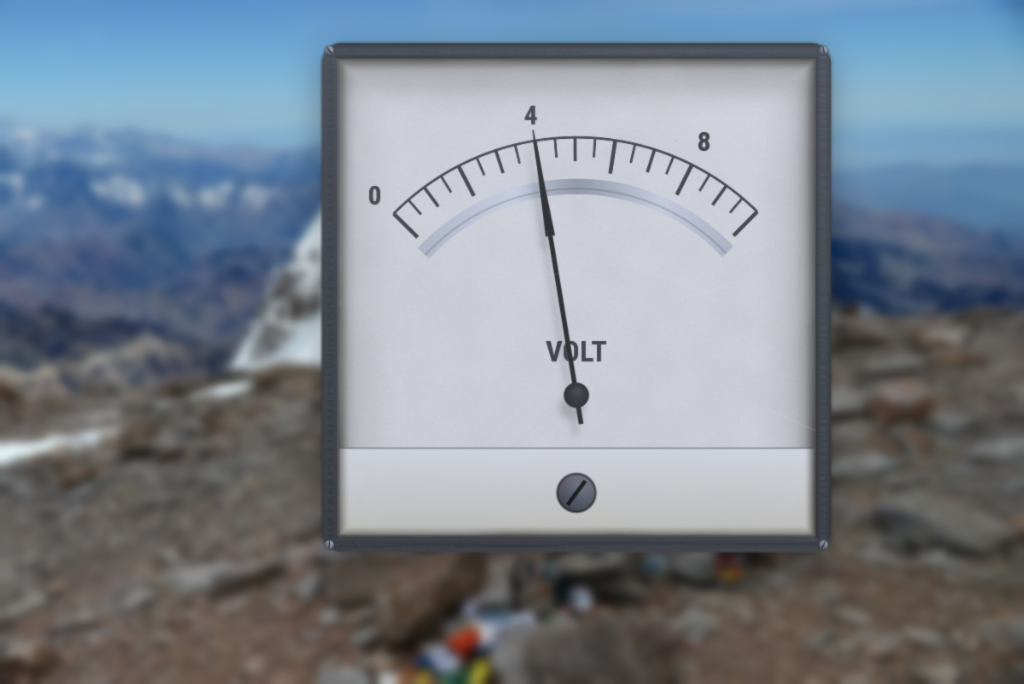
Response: 4 V
